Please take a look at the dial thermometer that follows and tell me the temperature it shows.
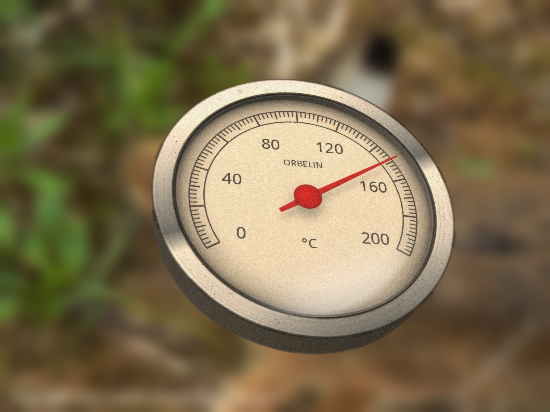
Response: 150 °C
